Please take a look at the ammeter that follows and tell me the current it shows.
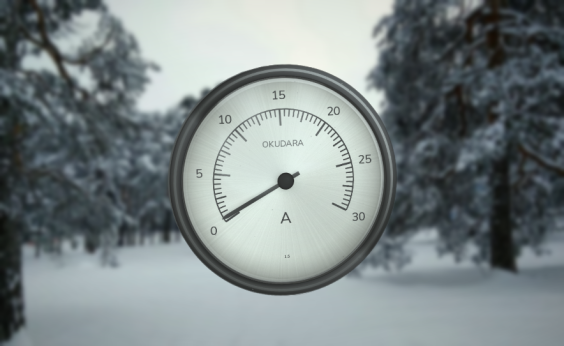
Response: 0.5 A
